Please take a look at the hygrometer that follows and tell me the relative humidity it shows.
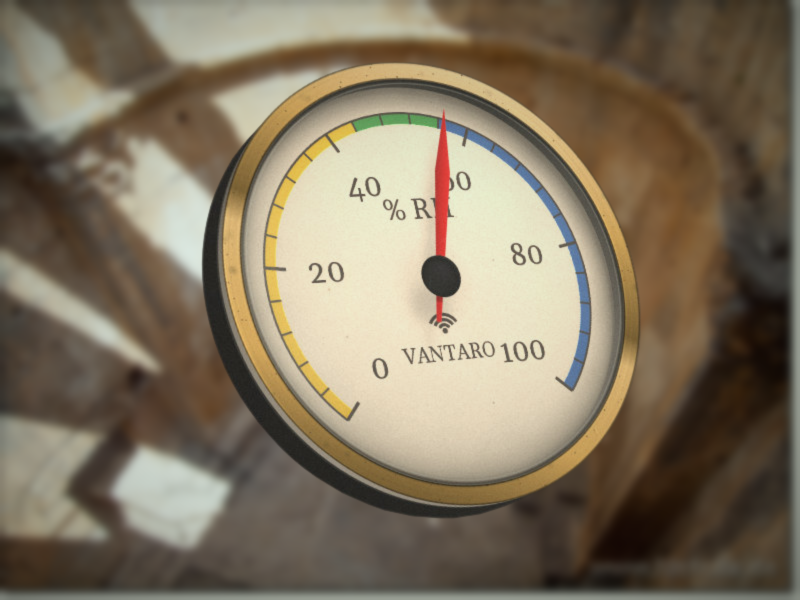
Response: 56 %
